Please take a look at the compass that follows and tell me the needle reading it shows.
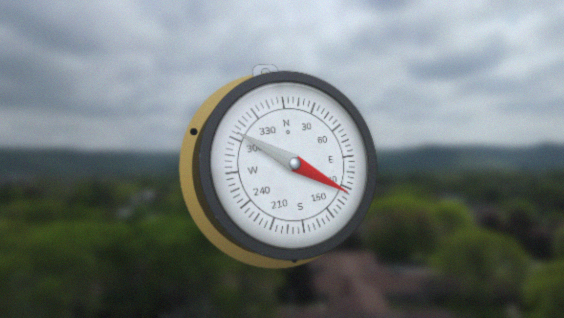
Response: 125 °
